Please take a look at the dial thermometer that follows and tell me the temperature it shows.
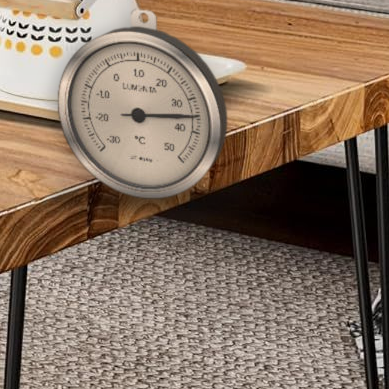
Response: 35 °C
